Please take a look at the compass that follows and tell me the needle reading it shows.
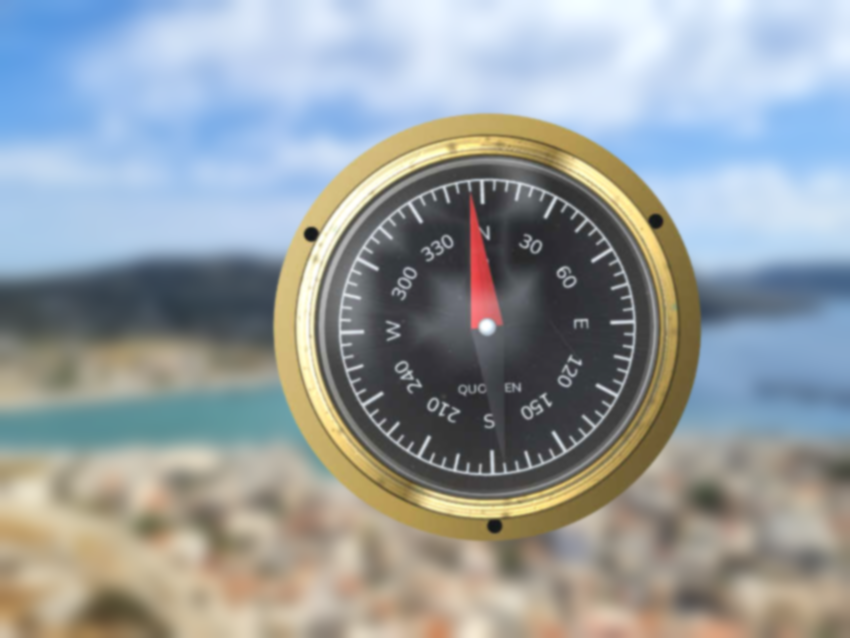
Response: 355 °
